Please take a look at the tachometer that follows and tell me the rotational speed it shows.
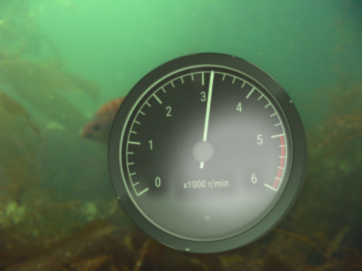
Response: 3200 rpm
